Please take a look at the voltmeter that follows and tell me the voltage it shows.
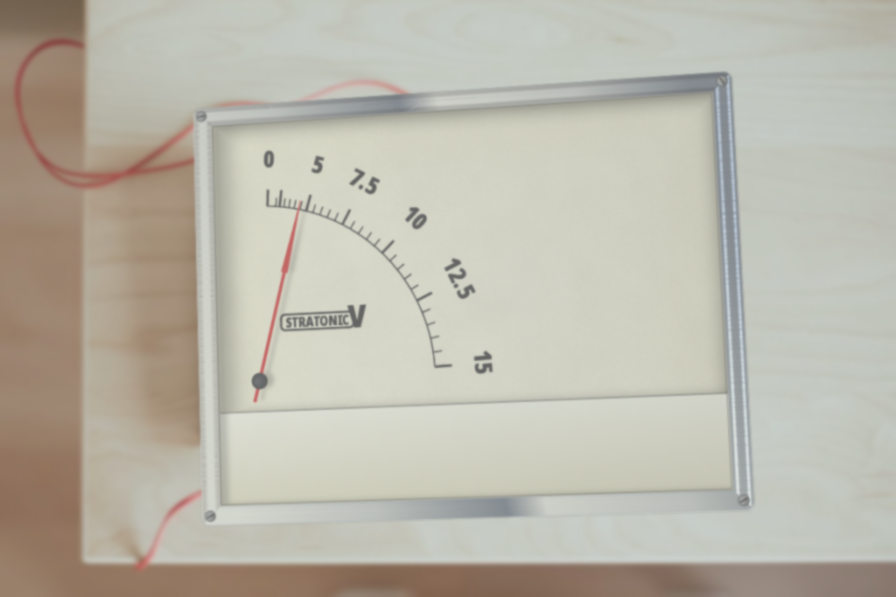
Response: 4.5 V
